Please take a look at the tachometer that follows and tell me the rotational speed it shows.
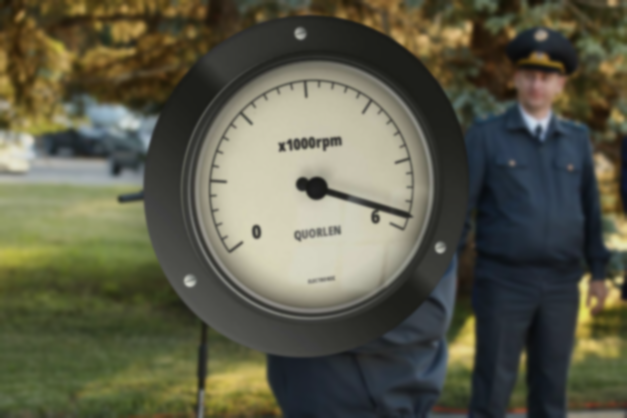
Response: 5800 rpm
